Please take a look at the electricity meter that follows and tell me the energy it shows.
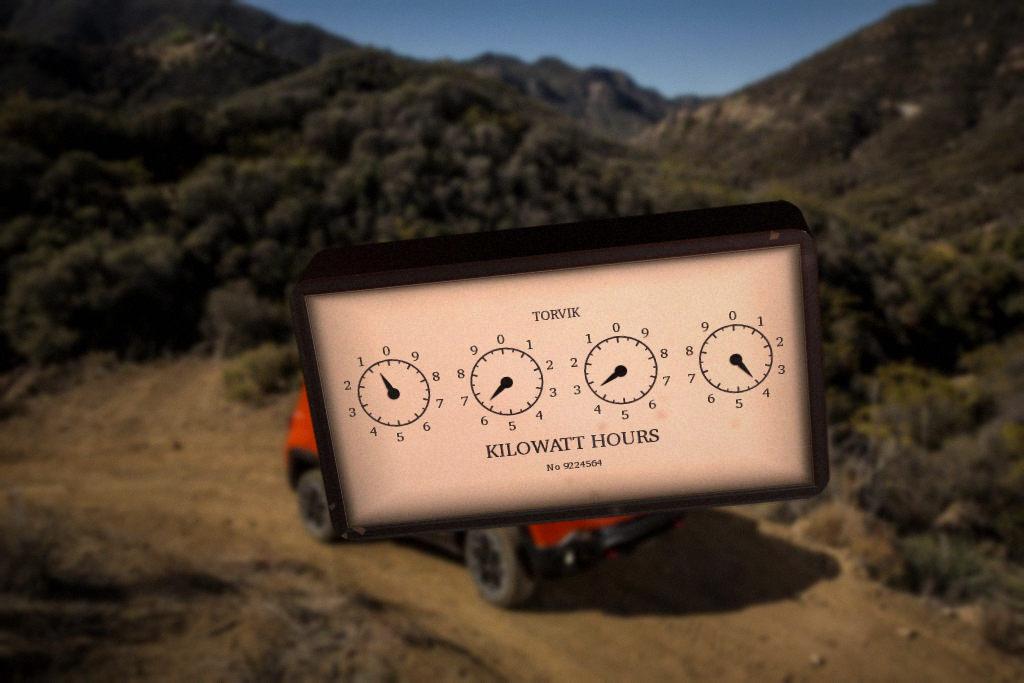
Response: 634 kWh
